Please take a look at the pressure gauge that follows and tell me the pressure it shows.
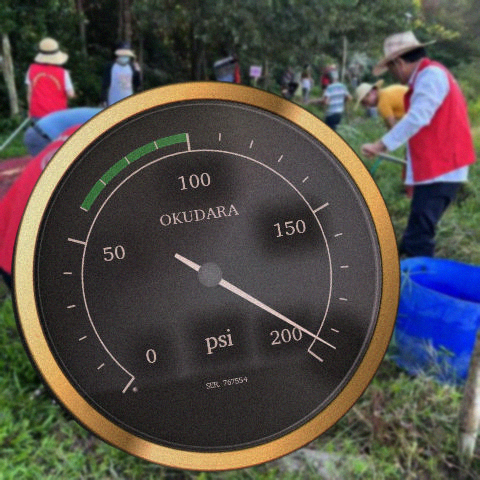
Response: 195 psi
